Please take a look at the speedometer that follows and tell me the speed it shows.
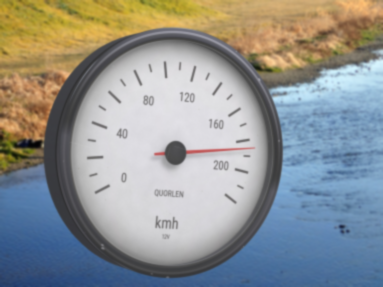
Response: 185 km/h
